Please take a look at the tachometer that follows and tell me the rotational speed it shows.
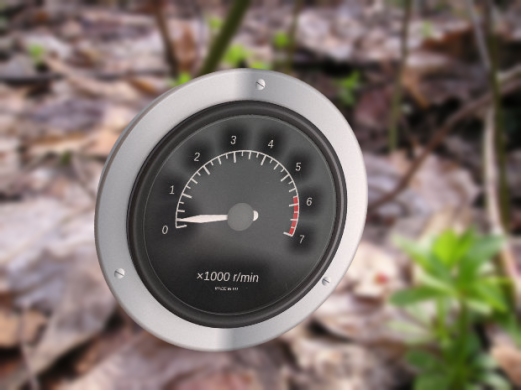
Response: 250 rpm
